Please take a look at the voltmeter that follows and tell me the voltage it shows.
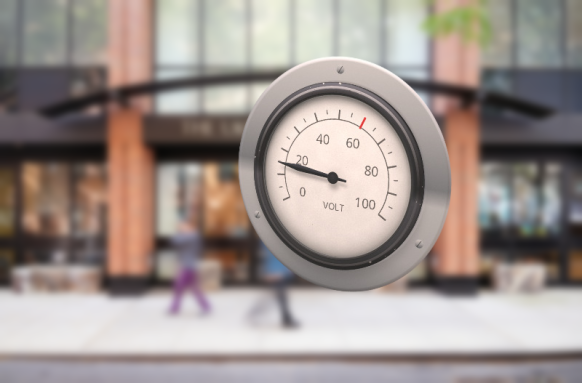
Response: 15 V
